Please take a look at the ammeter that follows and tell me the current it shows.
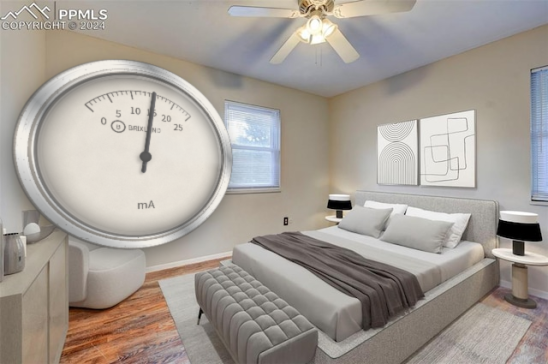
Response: 15 mA
